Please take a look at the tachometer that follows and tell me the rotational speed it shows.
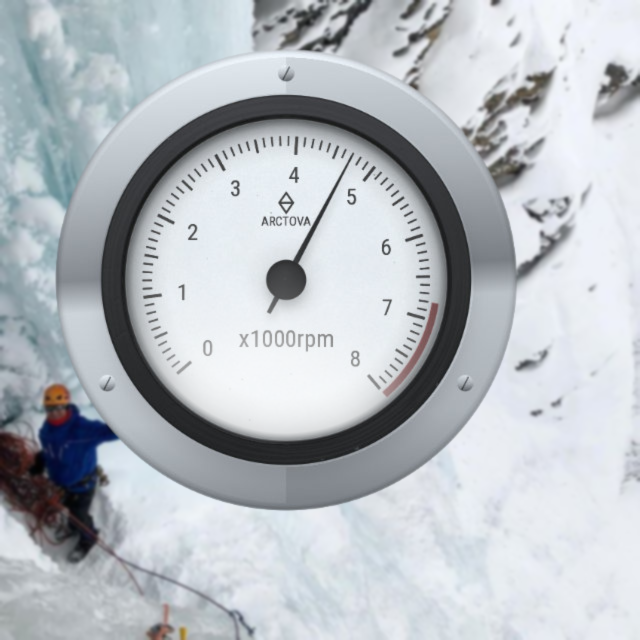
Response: 4700 rpm
